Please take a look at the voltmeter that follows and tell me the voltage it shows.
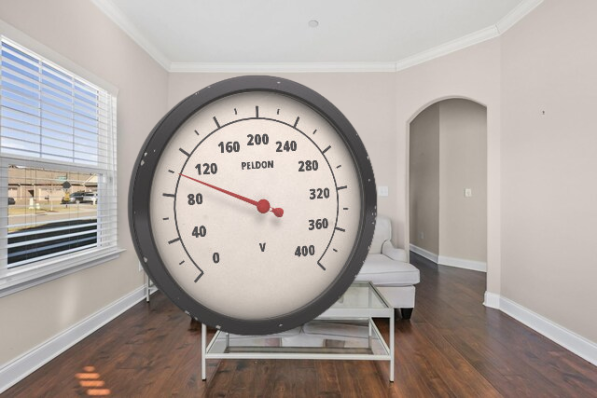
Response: 100 V
